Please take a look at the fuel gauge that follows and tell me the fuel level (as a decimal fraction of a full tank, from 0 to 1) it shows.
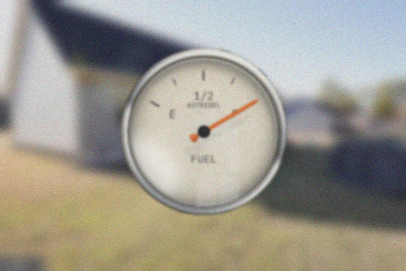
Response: 1
